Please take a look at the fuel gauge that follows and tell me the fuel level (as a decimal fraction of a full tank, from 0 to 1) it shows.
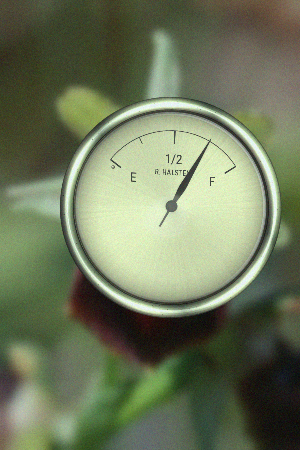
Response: 0.75
